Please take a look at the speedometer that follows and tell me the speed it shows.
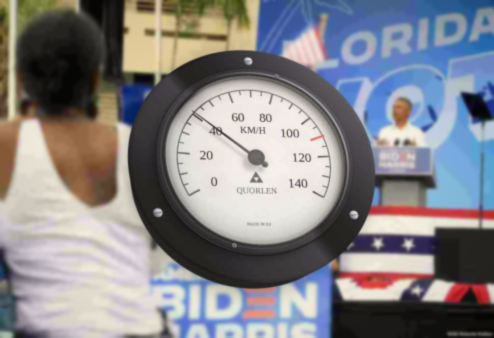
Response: 40 km/h
